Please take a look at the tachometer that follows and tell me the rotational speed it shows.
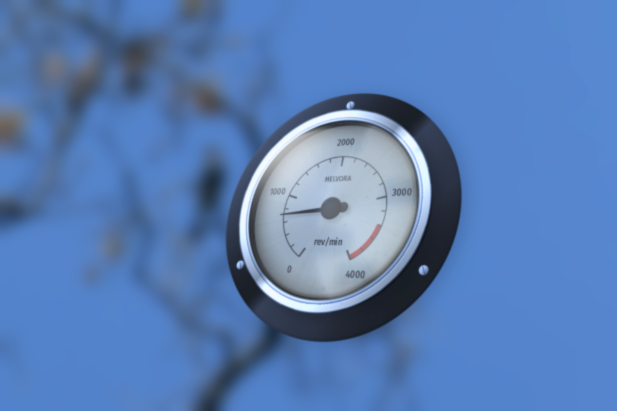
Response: 700 rpm
